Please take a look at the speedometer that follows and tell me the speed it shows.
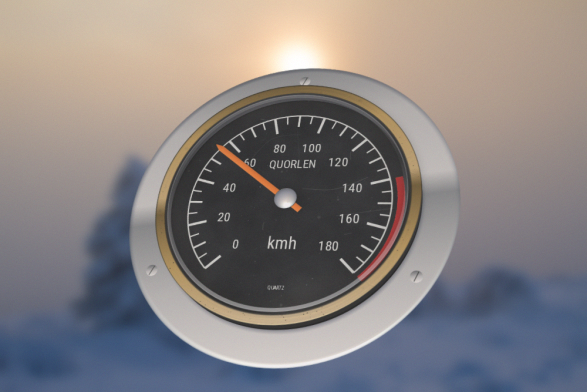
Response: 55 km/h
